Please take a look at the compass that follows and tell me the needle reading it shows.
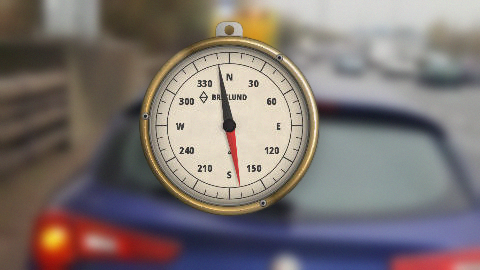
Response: 170 °
